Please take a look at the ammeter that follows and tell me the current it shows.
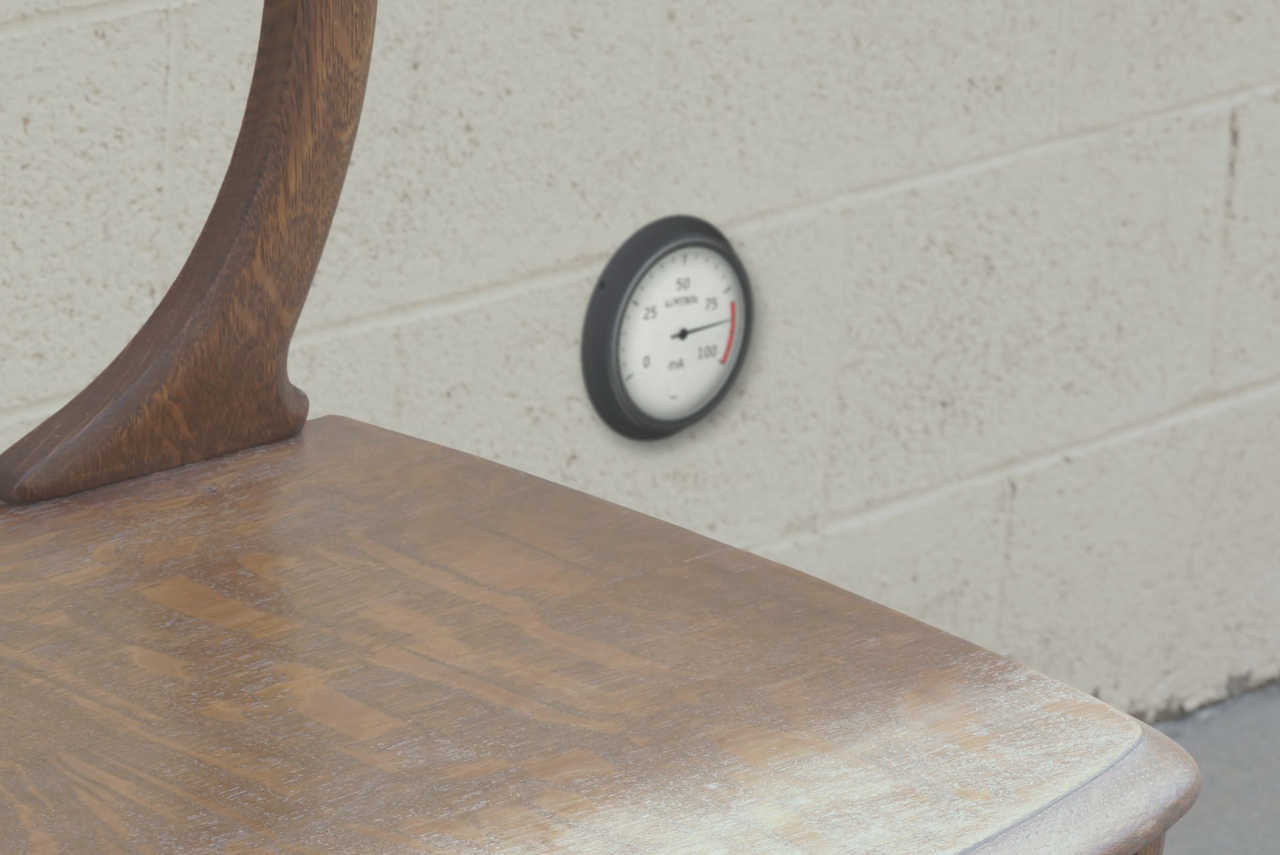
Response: 85 mA
